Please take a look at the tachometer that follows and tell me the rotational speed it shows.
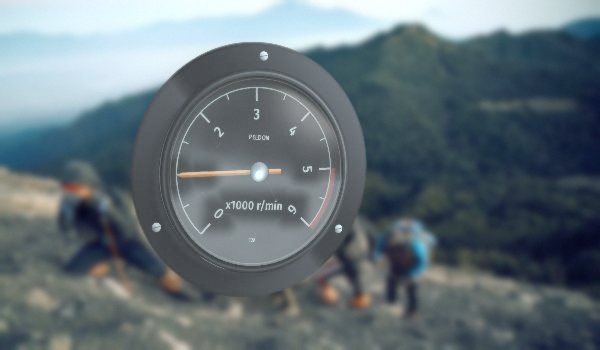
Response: 1000 rpm
